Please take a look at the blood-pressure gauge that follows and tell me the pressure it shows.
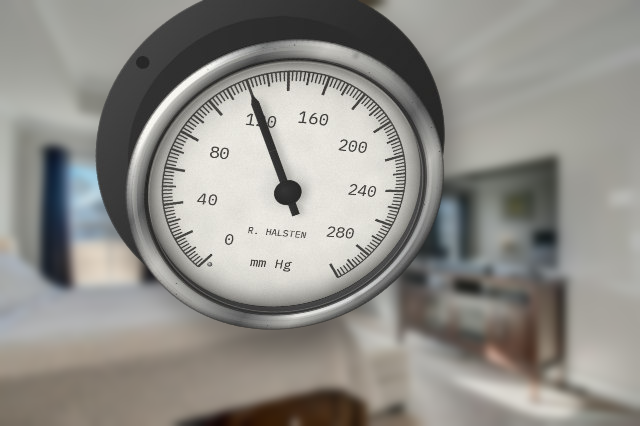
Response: 120 mmHg
